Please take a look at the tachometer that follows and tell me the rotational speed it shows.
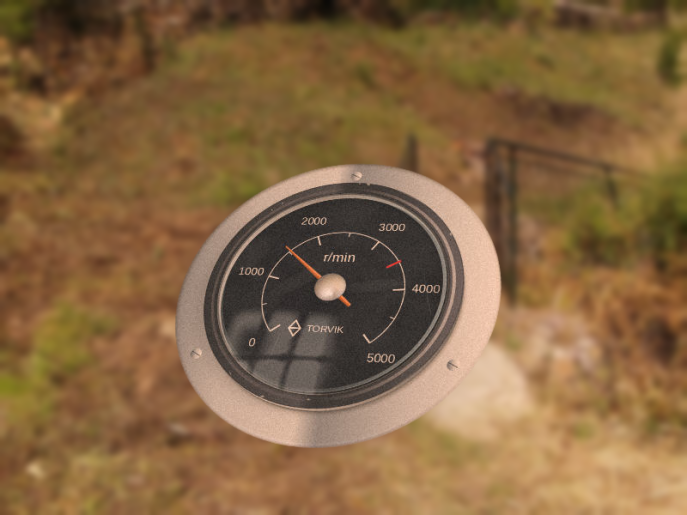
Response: 1500 rpm
